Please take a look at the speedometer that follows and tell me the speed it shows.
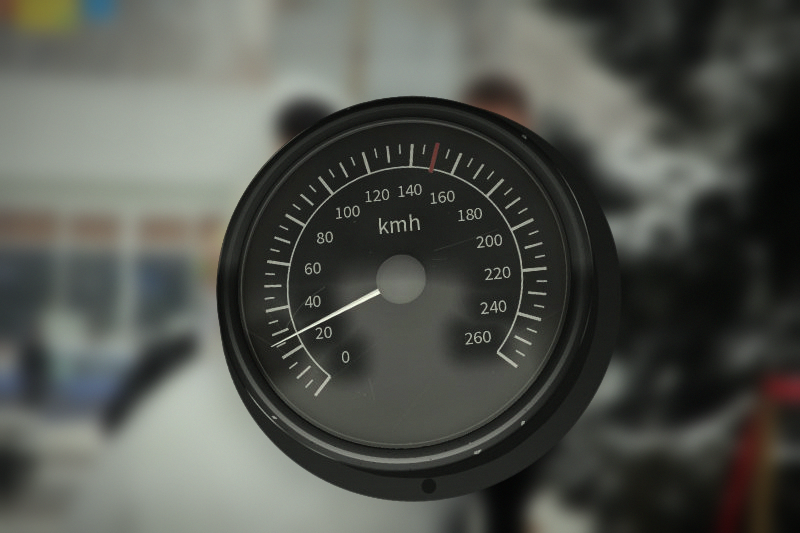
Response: 25 km/h
